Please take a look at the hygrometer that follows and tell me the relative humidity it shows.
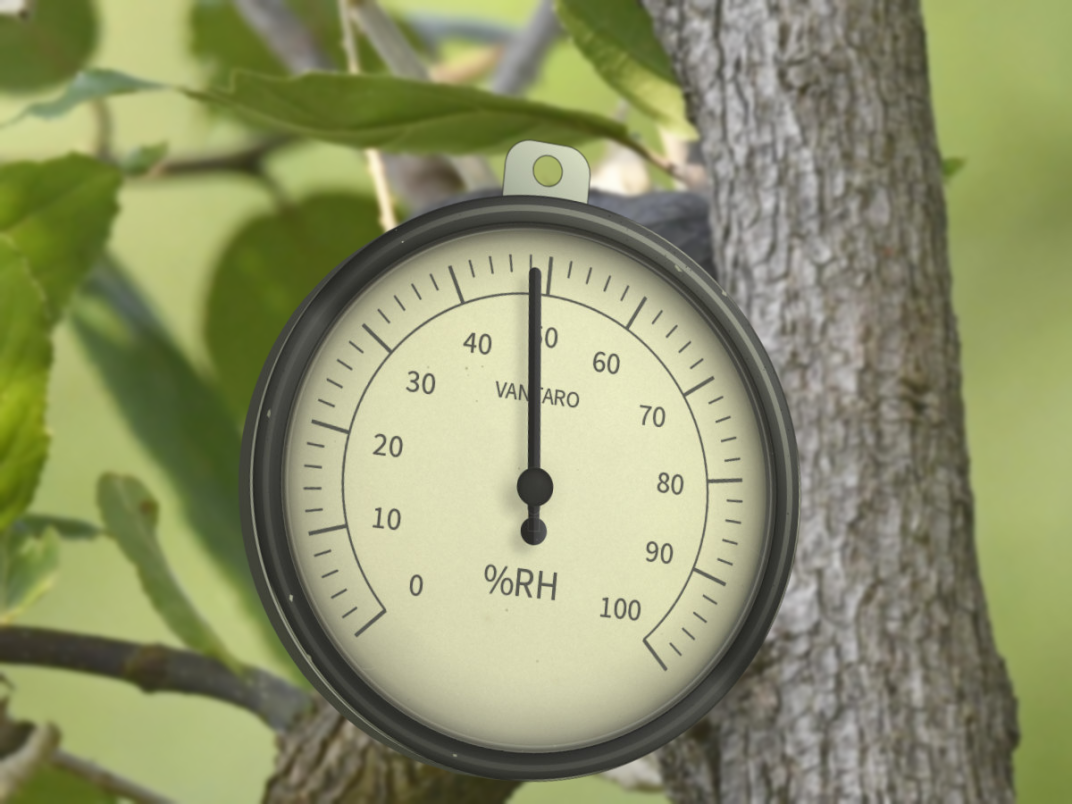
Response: 48 %
